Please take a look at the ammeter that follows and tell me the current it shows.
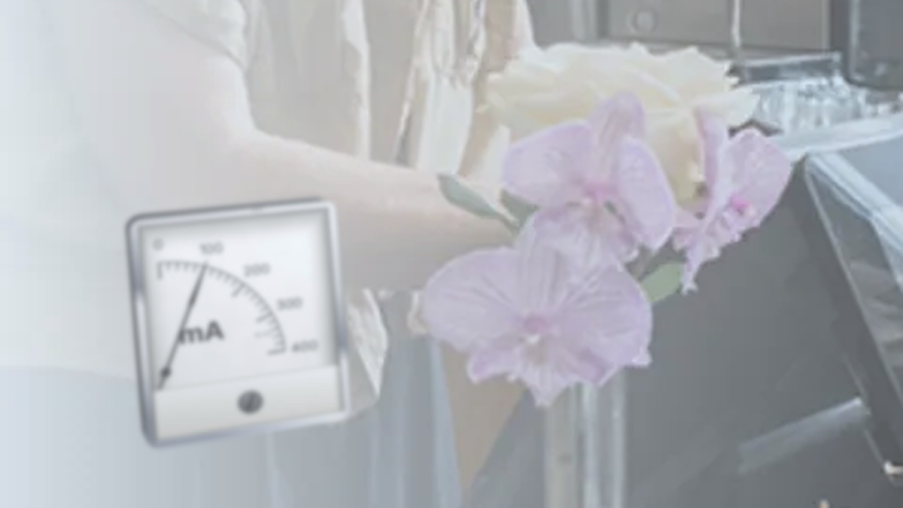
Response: 100 mA
